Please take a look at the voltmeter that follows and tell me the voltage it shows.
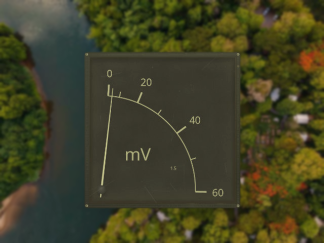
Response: 5 mV
